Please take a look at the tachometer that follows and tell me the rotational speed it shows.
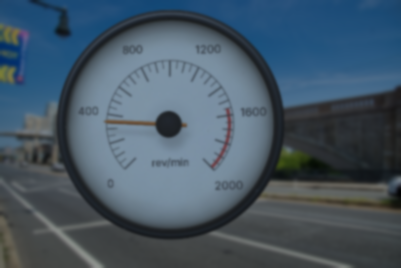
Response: 350 rpm
